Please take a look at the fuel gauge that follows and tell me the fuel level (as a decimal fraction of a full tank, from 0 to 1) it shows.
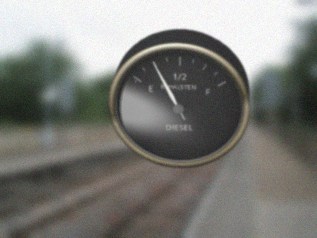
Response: 0.25
